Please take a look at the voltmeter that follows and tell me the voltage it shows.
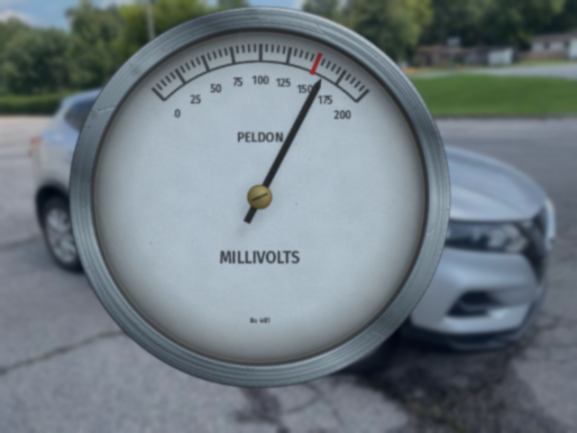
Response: 160 mV
